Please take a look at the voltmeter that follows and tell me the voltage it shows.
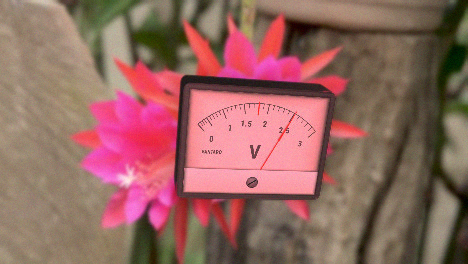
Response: 2.5 V
